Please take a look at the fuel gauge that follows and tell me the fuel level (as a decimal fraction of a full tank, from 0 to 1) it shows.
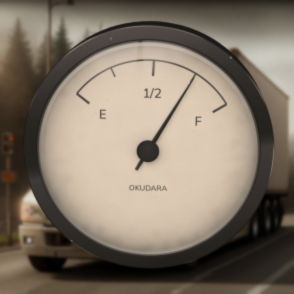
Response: 0.75
